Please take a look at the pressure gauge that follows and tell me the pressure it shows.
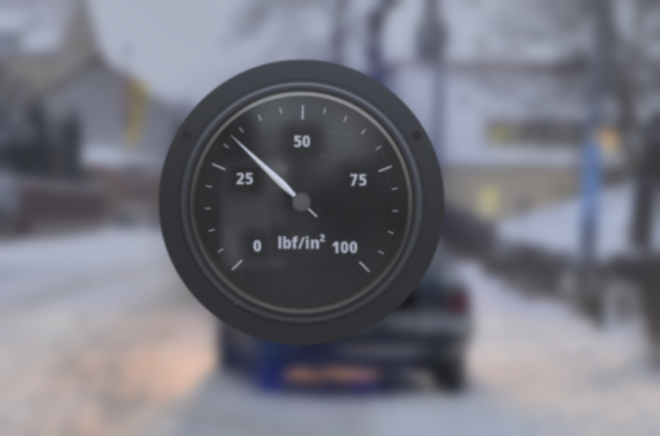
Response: 32.5 psi
